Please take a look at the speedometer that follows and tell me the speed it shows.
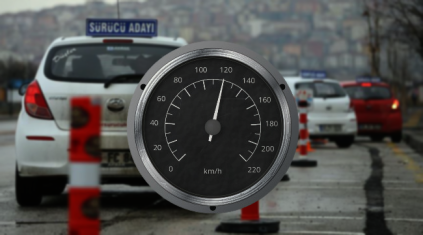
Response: 120 km/h
